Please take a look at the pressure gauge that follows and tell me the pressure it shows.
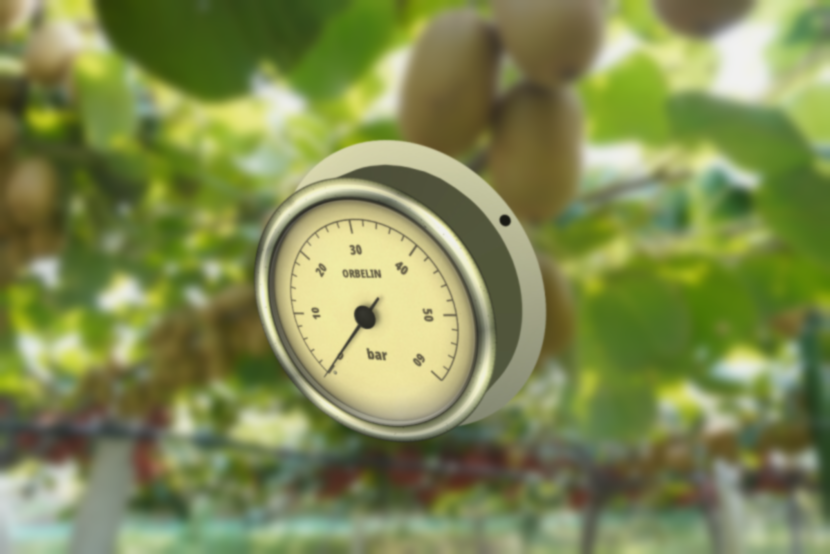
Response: 0 bar
